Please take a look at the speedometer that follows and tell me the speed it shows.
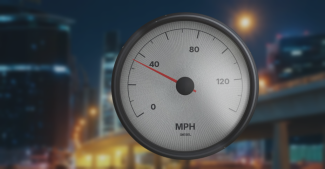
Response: 35 mph
